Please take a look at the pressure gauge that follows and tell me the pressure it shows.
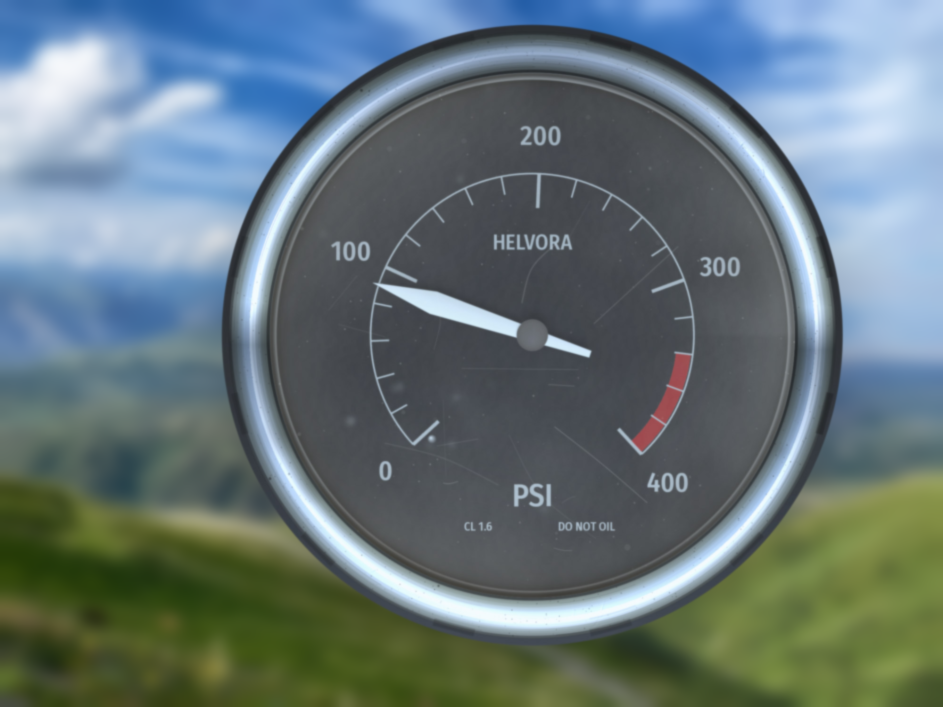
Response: 90 psi
